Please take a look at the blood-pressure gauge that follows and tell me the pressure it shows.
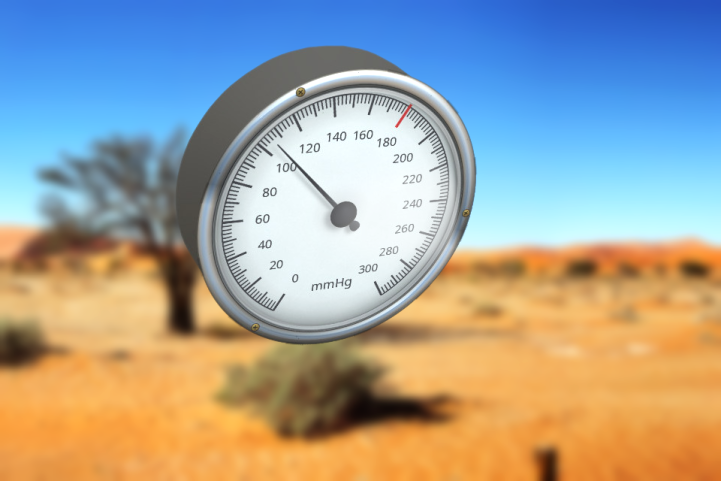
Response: 106 mmHg
